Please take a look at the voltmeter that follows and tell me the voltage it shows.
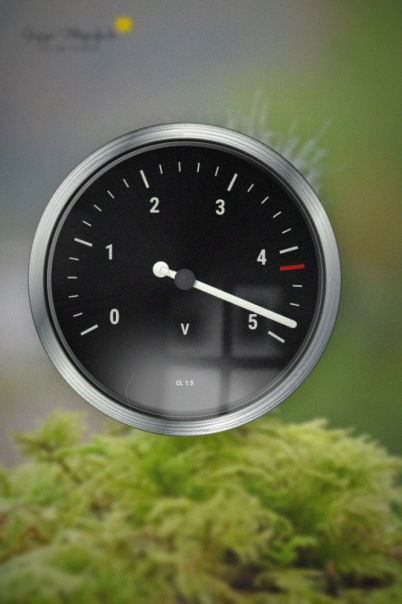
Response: 4.8 V
